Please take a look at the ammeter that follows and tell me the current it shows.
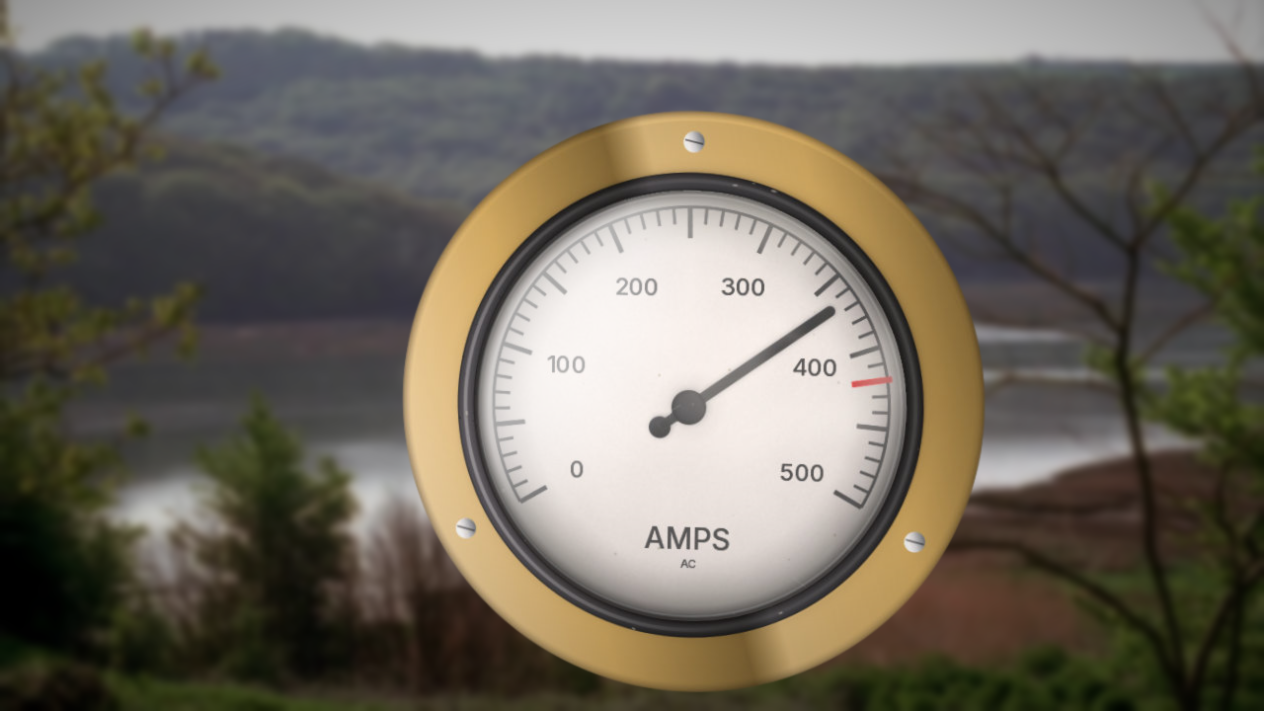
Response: 365 A
